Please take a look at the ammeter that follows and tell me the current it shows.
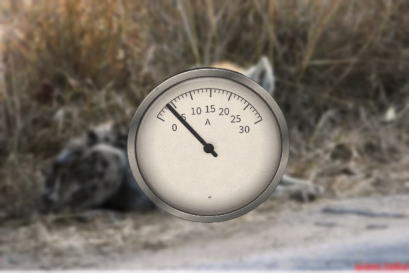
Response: 4 A
